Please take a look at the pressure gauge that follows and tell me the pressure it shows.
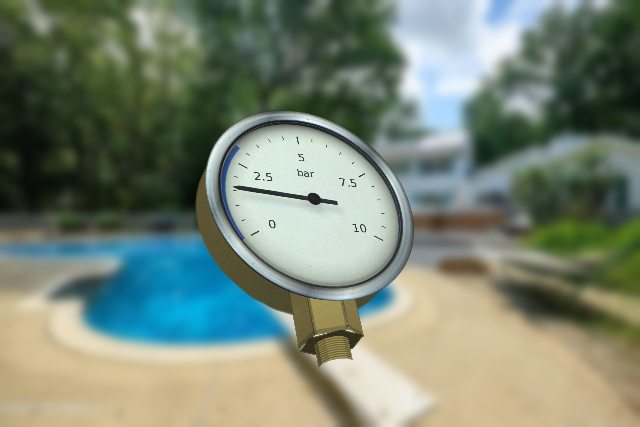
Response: 1.5 bar
